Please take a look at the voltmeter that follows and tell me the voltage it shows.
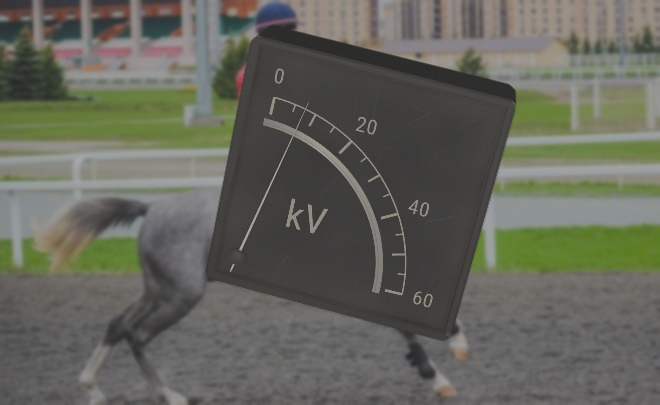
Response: 7.5 kV
